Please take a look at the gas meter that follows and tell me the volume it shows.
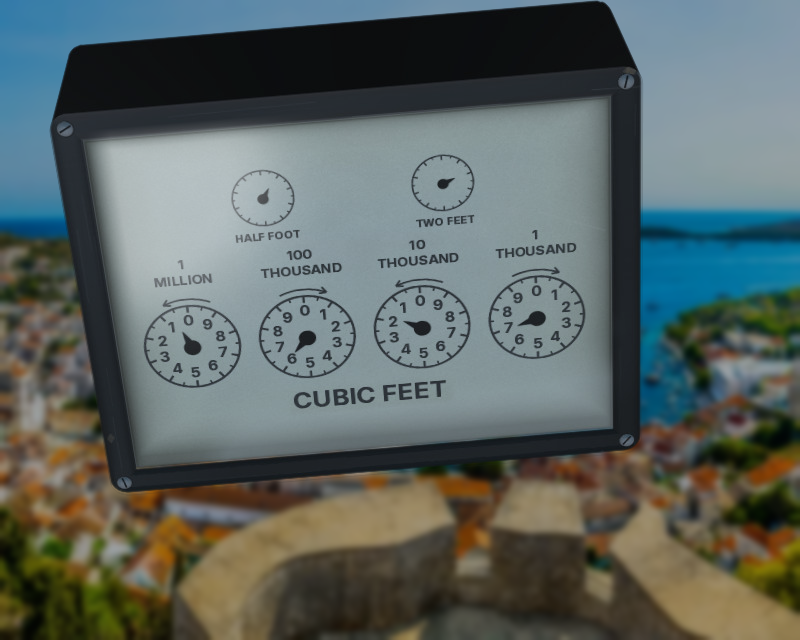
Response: 61700 ft³
